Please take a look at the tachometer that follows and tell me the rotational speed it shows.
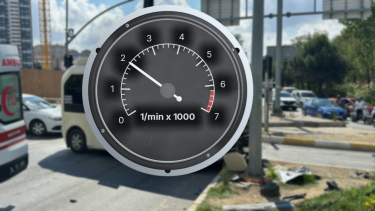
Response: 2000 rpm
